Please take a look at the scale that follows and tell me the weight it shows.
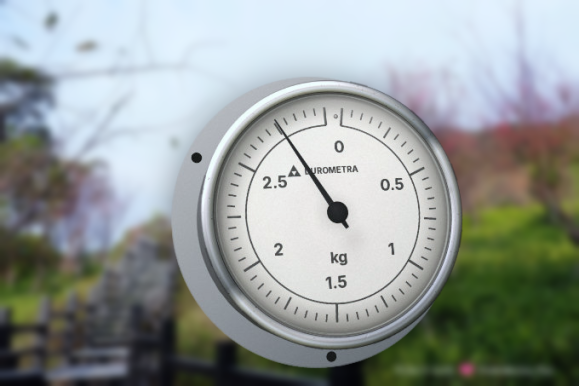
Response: 2.75 kg
